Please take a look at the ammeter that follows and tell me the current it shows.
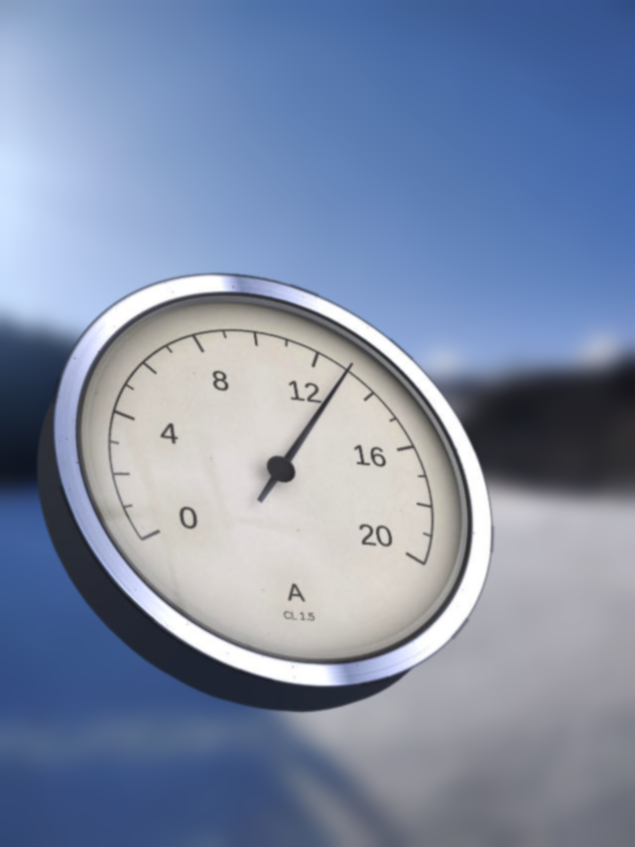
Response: 13 A
